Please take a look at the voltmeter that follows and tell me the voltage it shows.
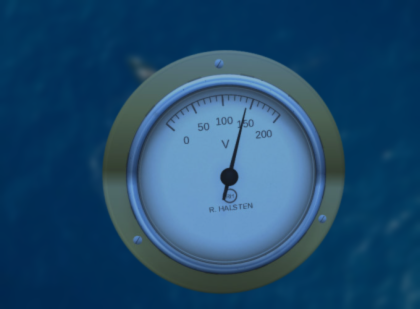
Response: 140 V
